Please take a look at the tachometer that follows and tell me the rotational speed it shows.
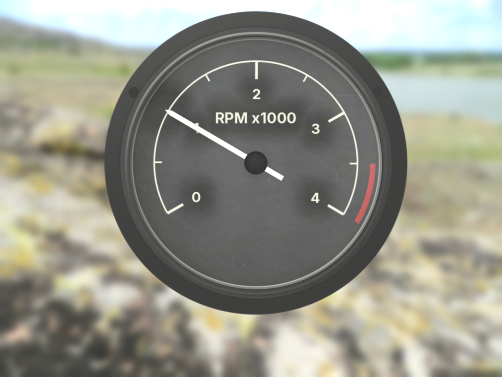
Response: 1000 rpm
